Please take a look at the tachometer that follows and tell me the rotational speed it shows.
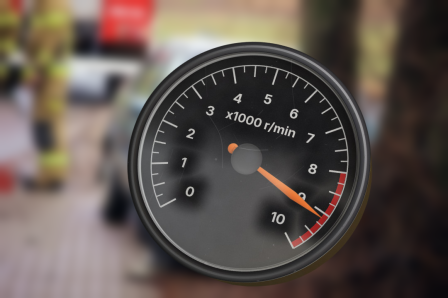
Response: 9125 rpm
